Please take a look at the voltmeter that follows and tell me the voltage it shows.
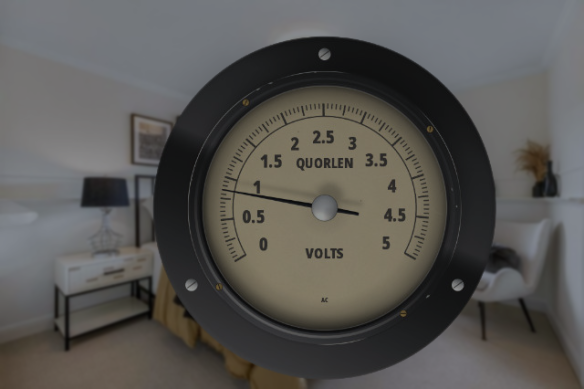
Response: 0.85 V
